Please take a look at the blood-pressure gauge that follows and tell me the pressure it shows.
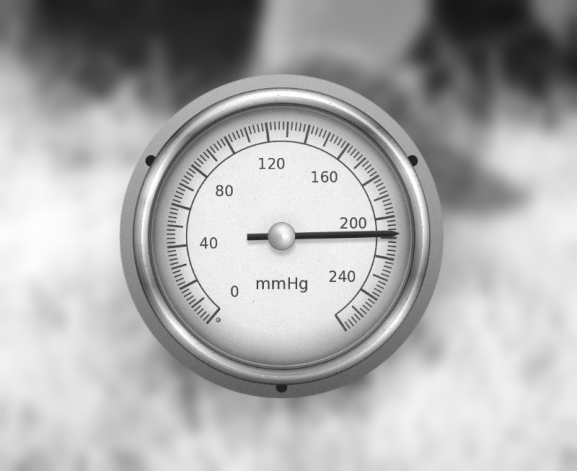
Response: 208 mmHg
